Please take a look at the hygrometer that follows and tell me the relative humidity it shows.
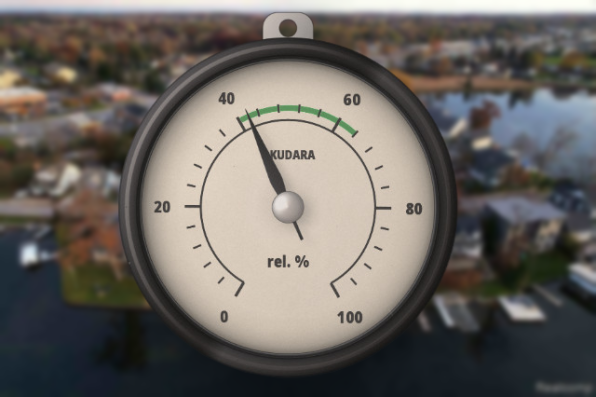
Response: 42 %
